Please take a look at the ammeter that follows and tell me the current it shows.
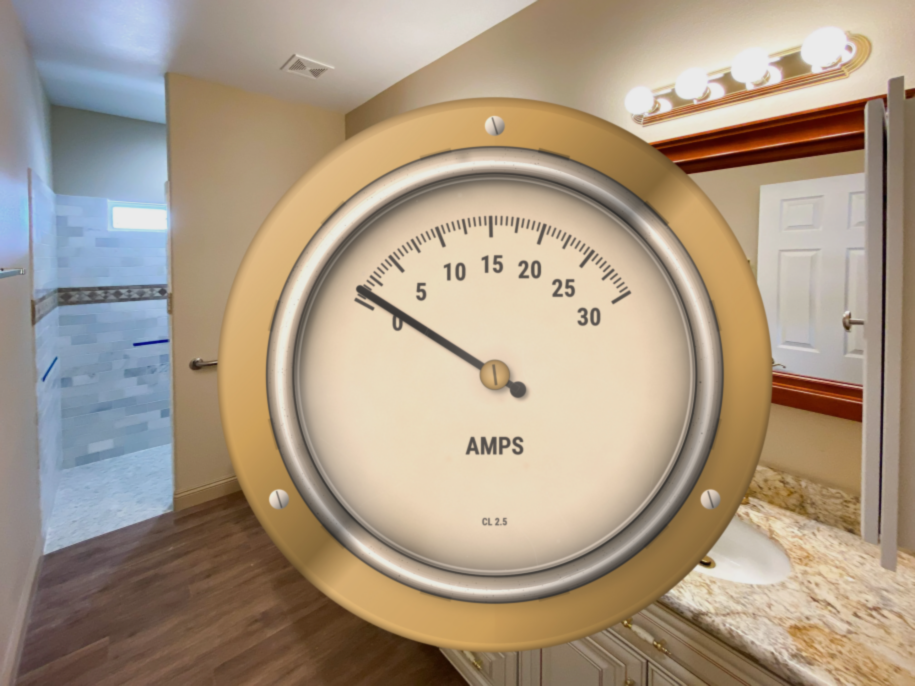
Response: 1 A
